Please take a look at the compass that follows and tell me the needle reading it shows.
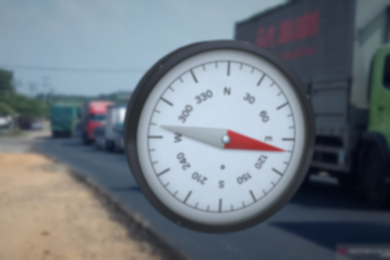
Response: 100 °
